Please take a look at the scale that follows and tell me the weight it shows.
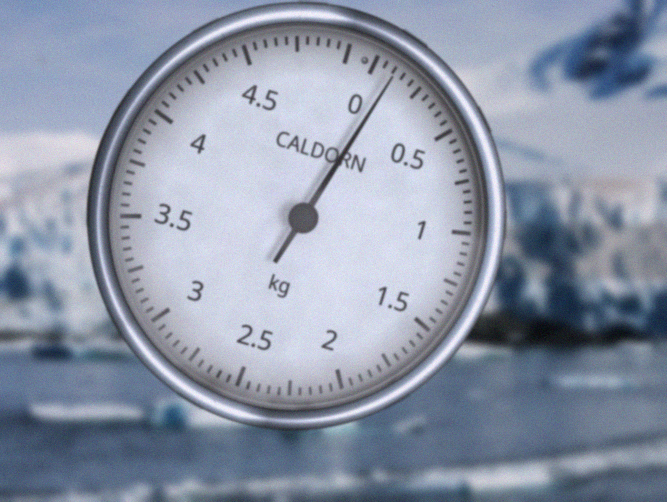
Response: 0.1 kg
